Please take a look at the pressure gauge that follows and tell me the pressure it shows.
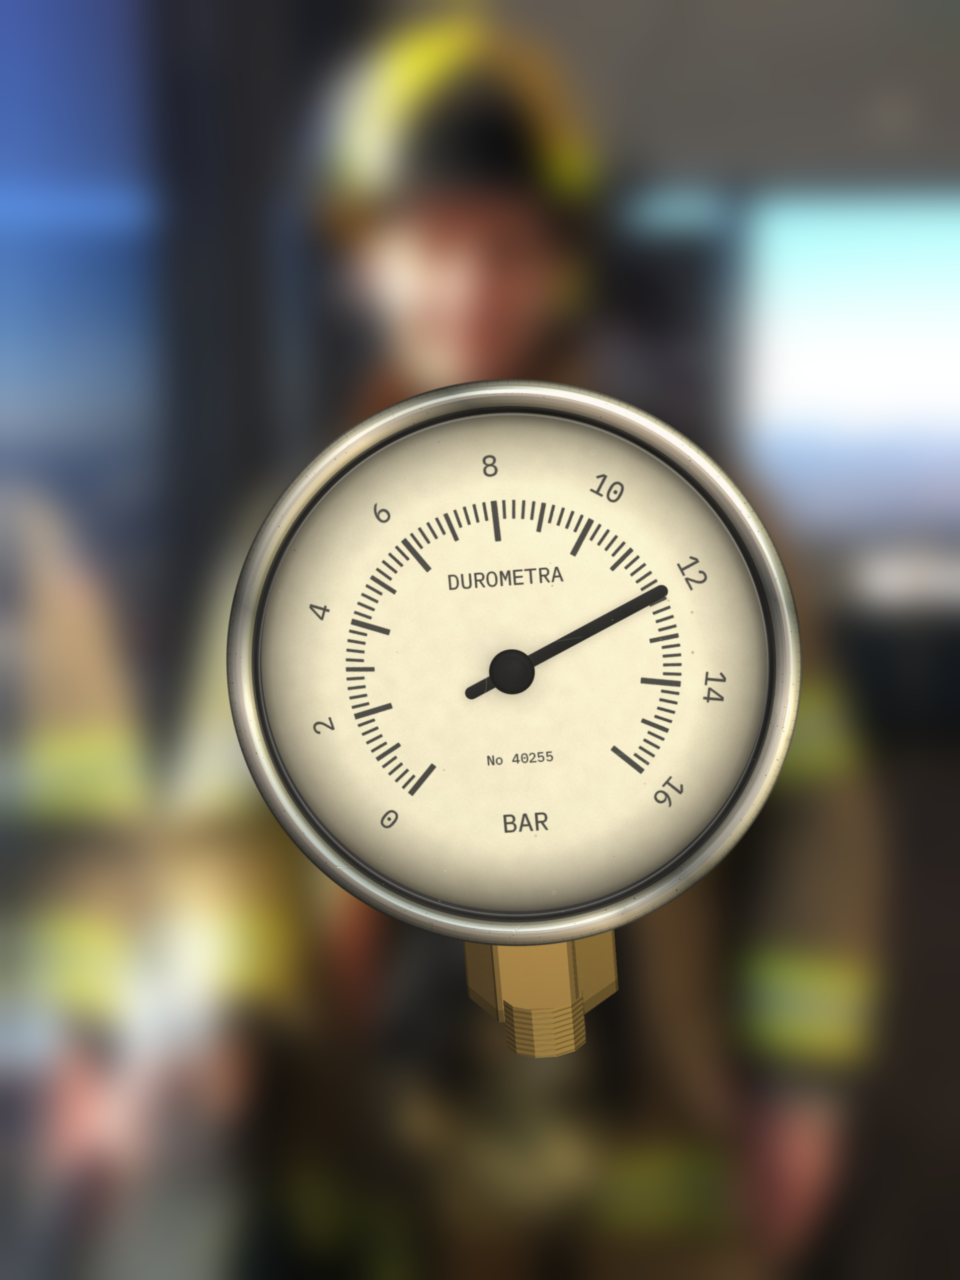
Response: 12 bar
